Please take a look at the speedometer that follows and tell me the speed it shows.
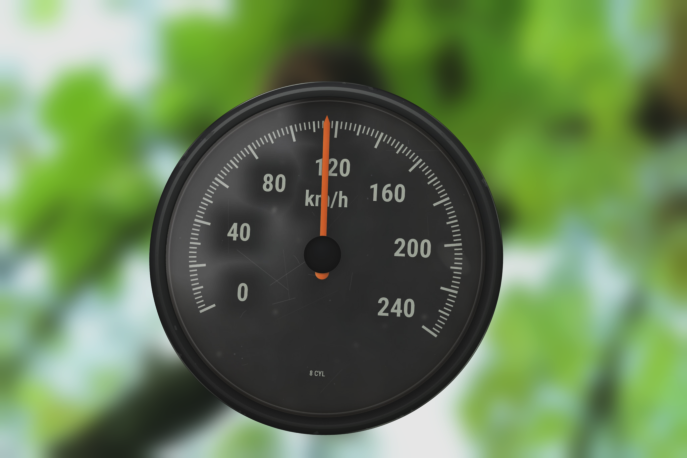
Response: 116 km/h
